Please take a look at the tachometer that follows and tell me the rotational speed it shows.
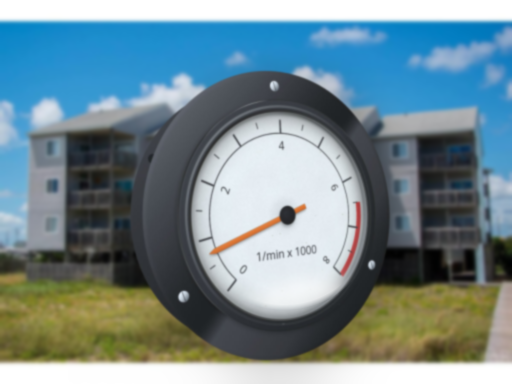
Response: 750 rpm
